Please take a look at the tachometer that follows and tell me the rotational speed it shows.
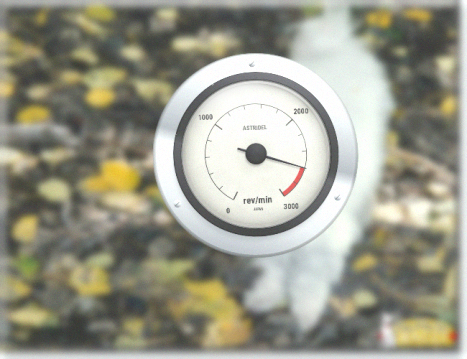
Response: 2600 rpm
